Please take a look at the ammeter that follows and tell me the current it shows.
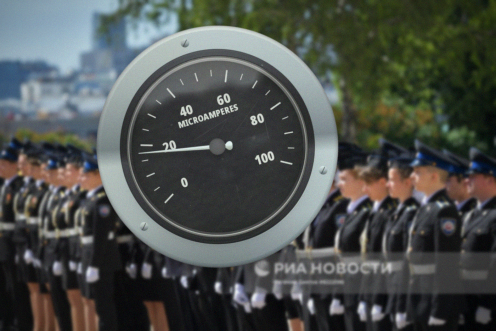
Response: 17.5 µA
